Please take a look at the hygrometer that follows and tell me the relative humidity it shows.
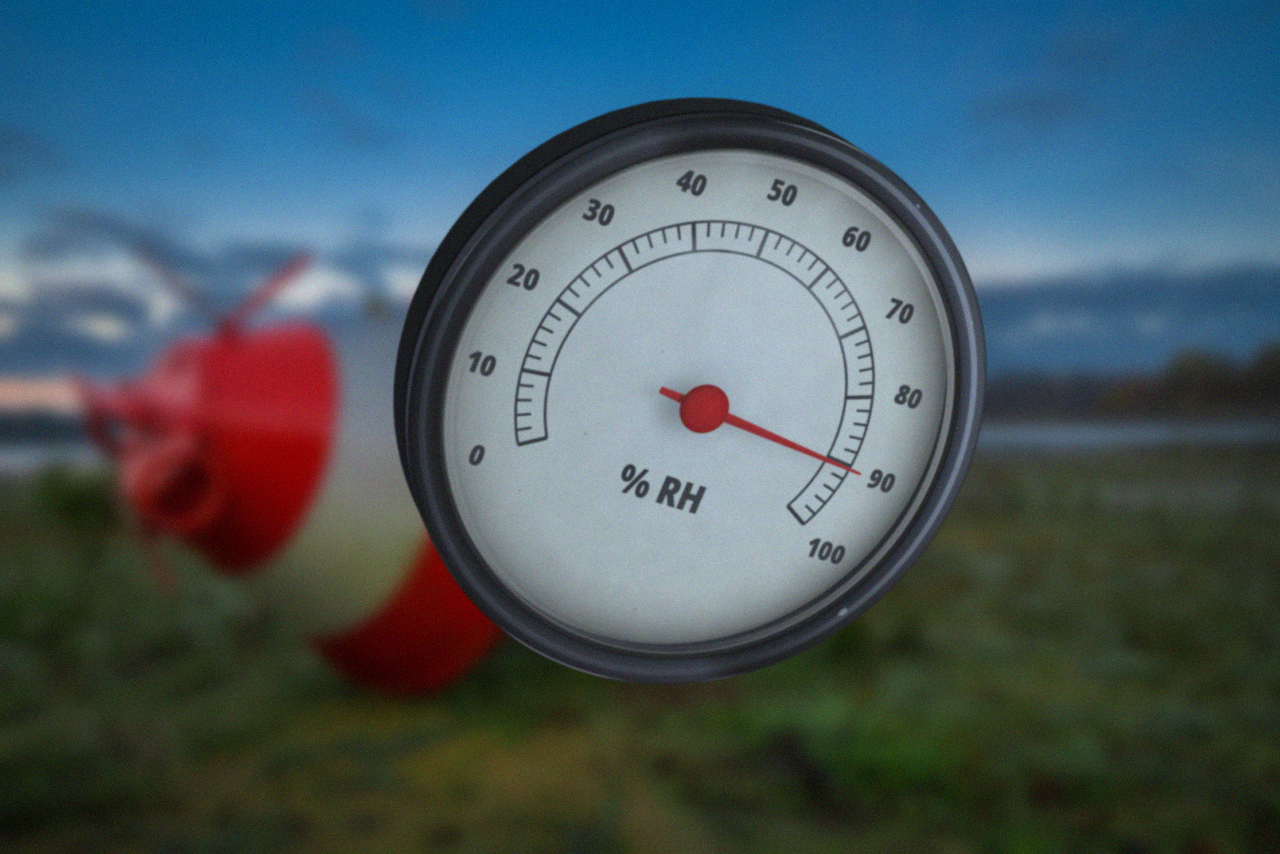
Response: 90 %
